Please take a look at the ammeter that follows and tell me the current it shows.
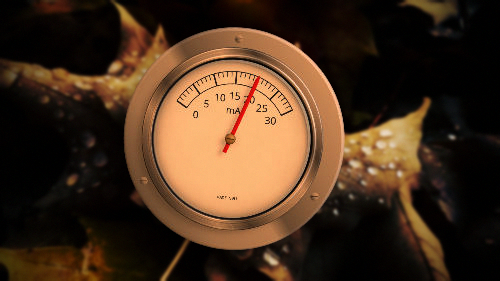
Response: 20 mA
